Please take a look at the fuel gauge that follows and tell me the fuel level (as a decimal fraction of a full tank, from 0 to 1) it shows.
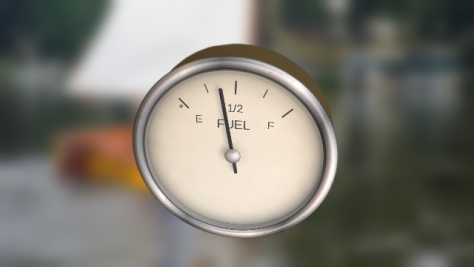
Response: 0.375
